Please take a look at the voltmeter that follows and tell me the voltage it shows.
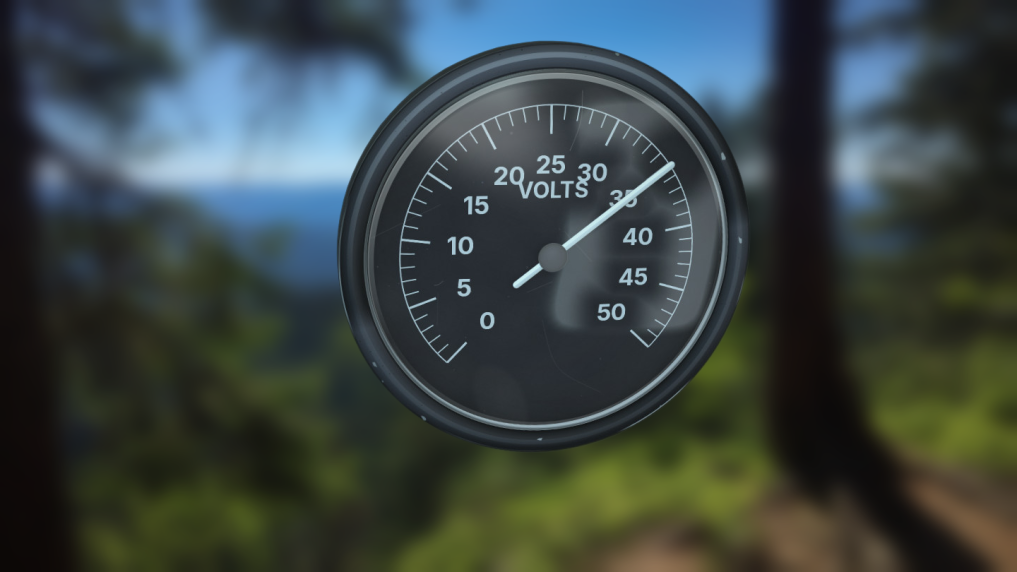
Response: 35 V
